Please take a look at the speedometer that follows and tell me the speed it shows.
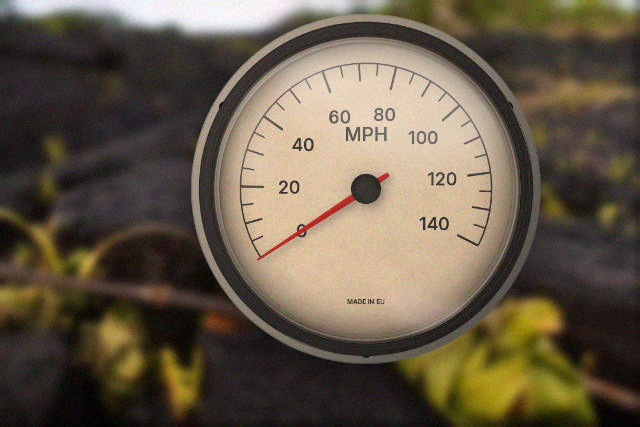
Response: 0 mph
